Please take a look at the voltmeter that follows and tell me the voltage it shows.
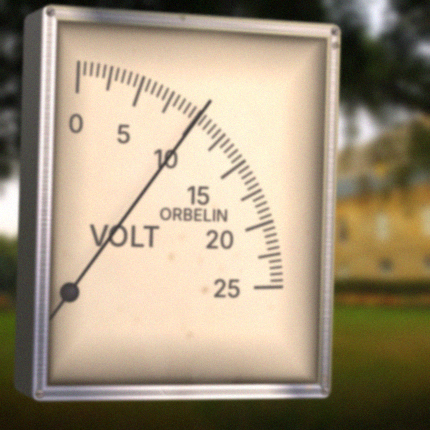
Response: 10 V
